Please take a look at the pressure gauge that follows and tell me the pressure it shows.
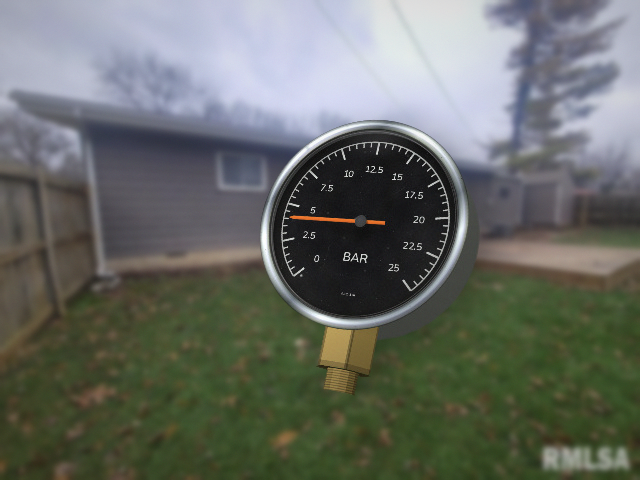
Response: 4 bar
